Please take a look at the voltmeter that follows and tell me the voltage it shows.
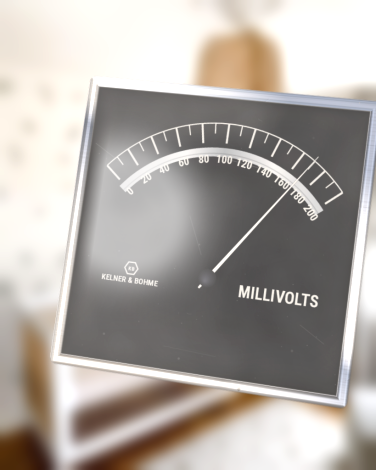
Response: 170 mV
